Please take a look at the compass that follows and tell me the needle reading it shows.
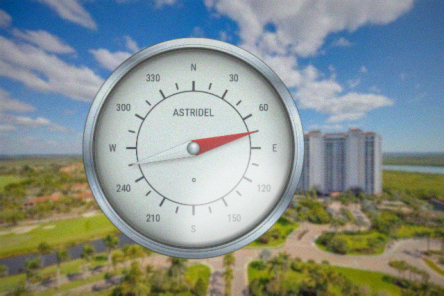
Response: 75 °
